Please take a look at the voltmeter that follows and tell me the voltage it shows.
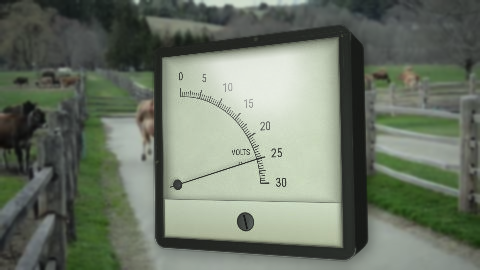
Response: 25 V
